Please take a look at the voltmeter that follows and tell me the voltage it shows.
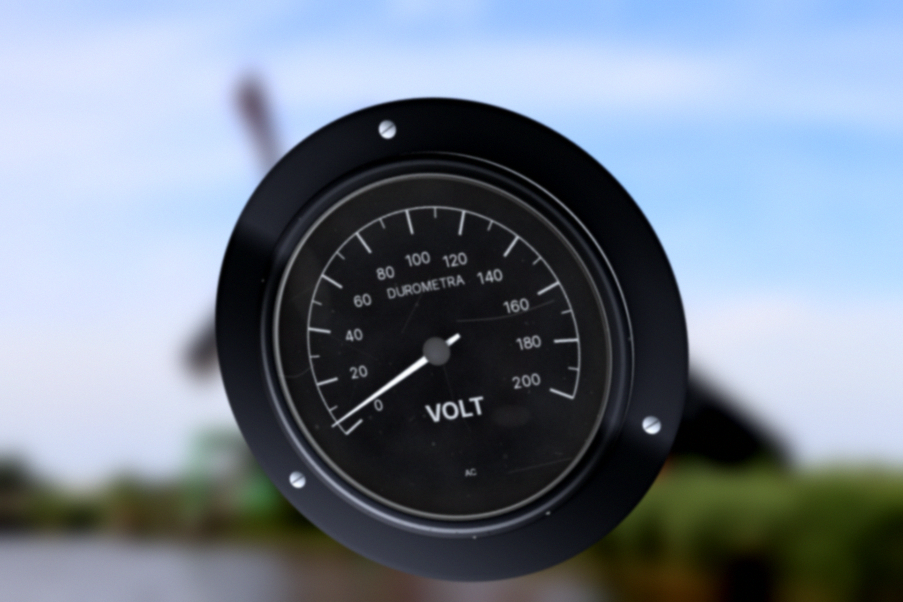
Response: 5 V
